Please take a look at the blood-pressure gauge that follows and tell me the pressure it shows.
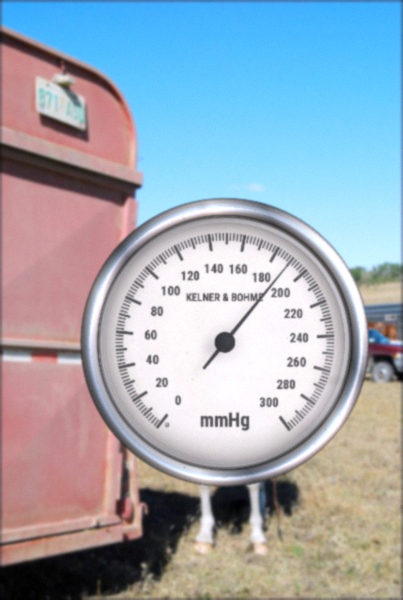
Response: 190 mmHg
